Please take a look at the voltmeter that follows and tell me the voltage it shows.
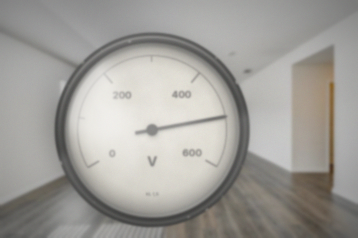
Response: 500 V
